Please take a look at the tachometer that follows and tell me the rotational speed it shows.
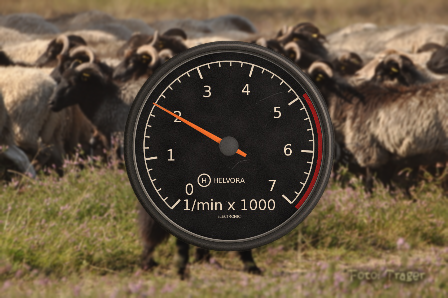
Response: 2000 rpm
